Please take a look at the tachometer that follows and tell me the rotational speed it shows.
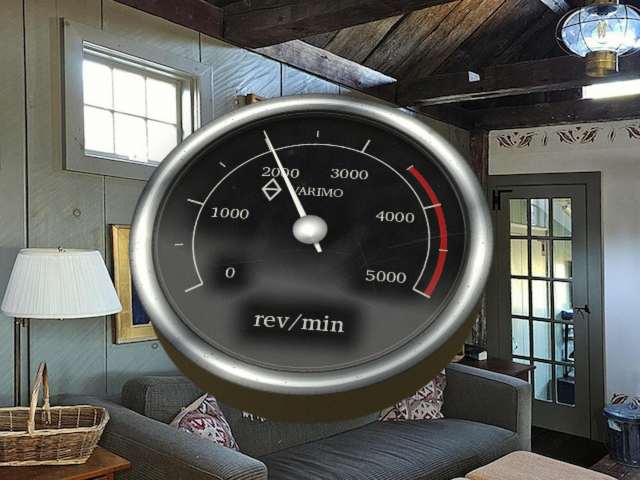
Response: 2000 rpm
